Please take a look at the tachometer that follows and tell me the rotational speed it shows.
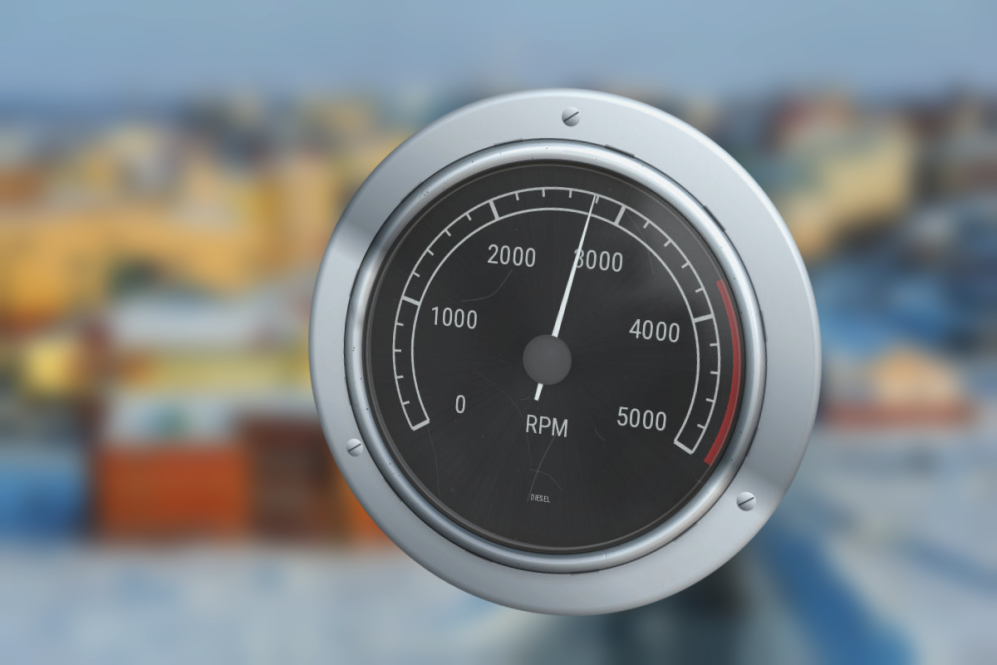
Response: 2800 rpm
